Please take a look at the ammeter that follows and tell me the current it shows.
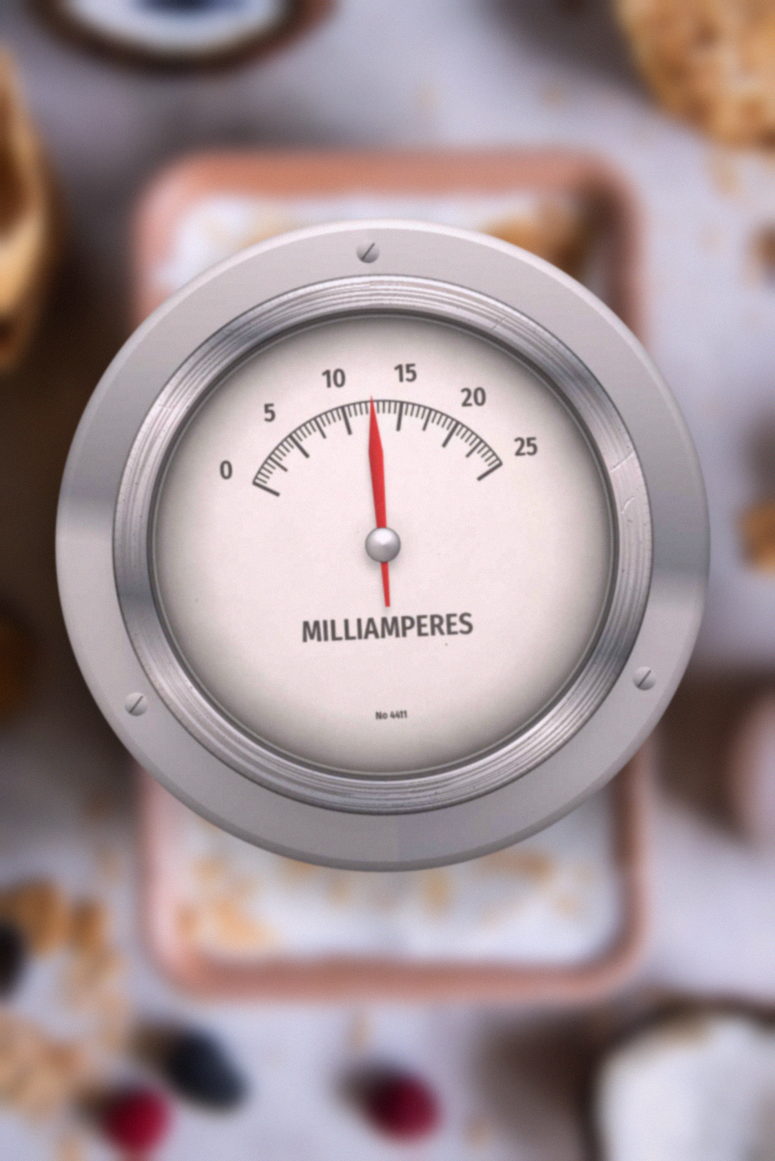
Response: 12.5 mA
